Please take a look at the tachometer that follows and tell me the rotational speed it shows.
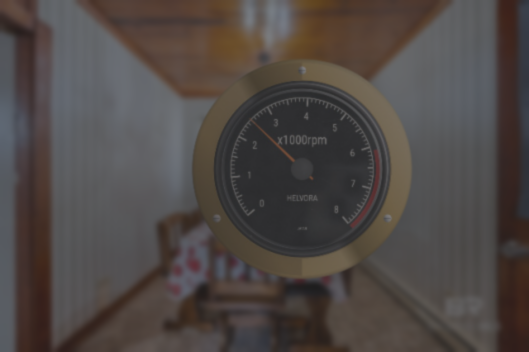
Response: 2500 rpm
